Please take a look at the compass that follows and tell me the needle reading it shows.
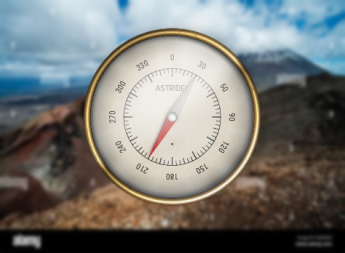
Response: 210 °
